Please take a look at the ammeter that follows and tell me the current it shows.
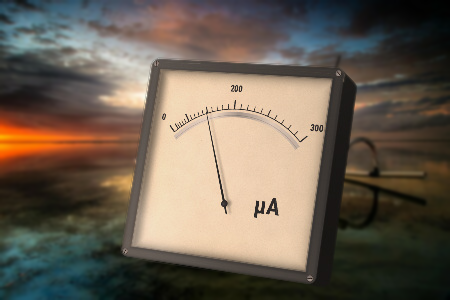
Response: 150 µA
